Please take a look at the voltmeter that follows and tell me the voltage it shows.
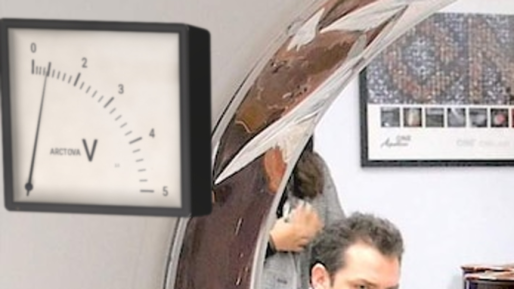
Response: 1 V
